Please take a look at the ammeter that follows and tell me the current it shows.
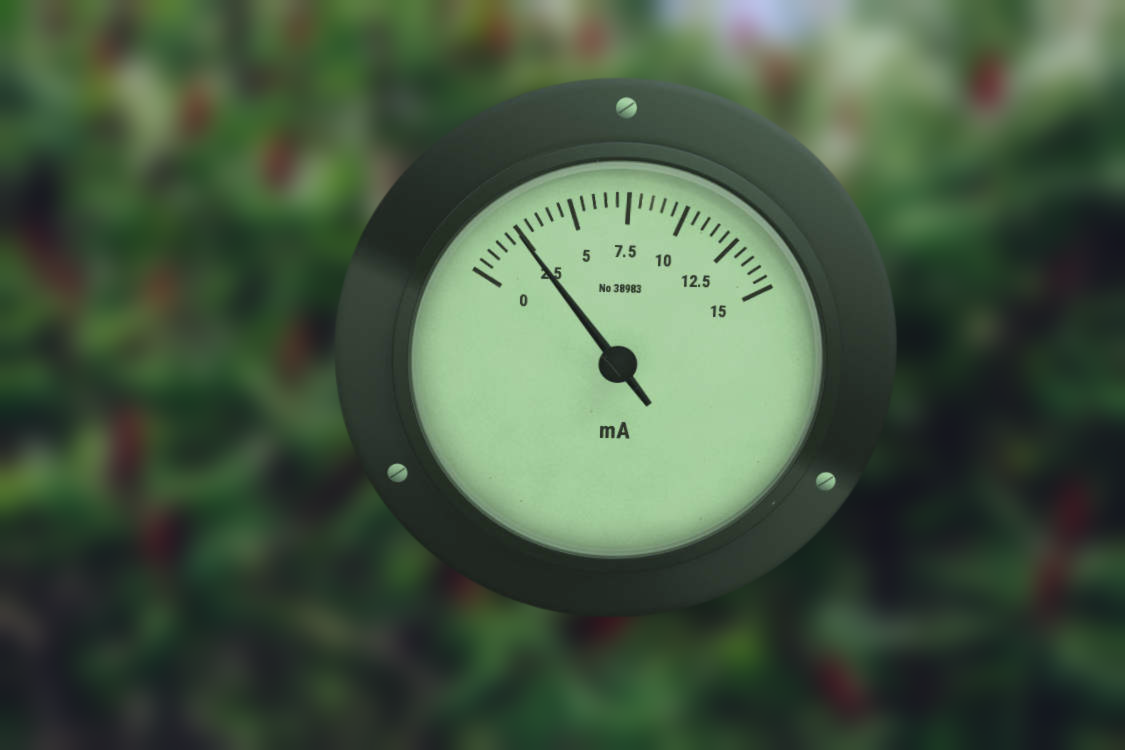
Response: 2.5 mA
